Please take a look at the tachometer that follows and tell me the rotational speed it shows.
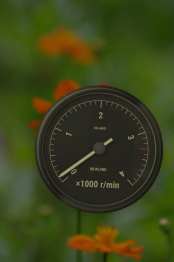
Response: 100 rpm
